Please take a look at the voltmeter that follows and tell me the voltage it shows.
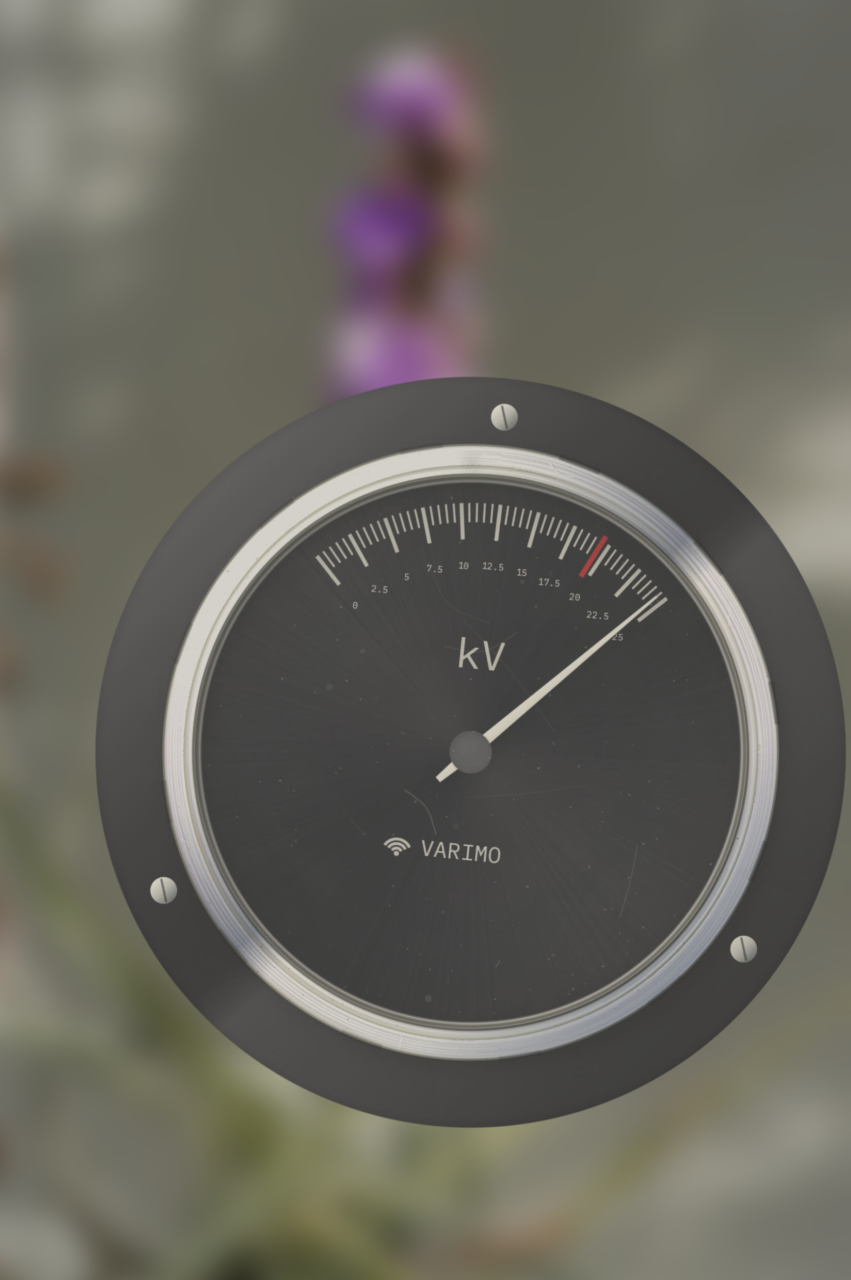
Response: 24.5 kV
